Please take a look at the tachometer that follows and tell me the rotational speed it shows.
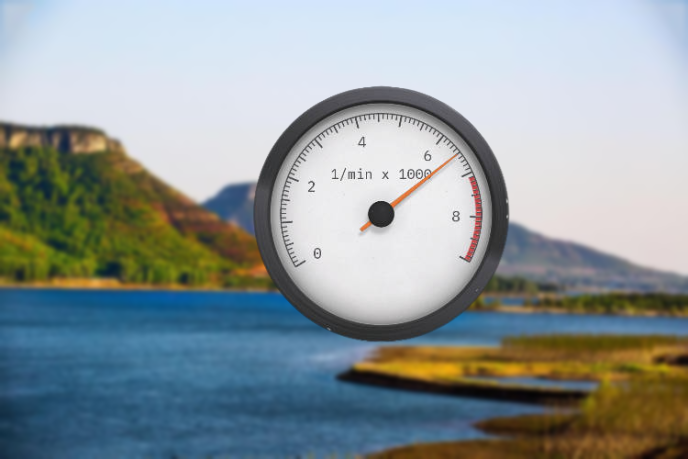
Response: 6500 rpm
